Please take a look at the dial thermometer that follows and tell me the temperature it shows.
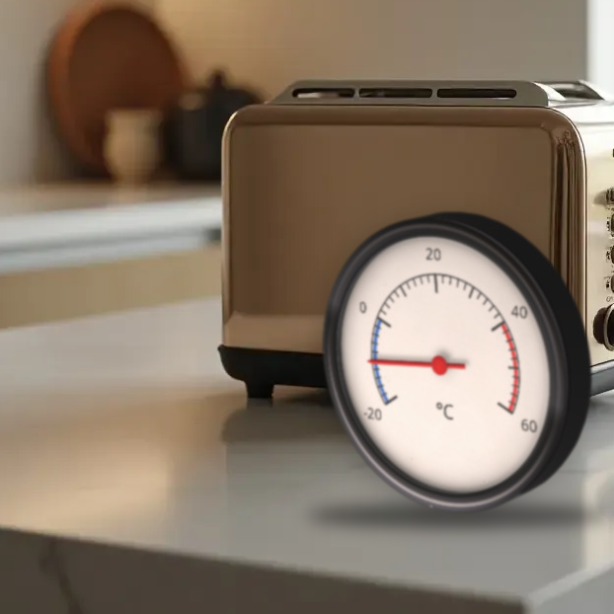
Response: -10 °C
